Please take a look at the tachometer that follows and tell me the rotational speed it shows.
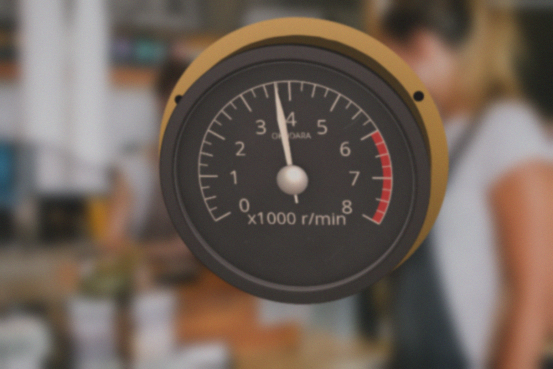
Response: 3750 rpm
